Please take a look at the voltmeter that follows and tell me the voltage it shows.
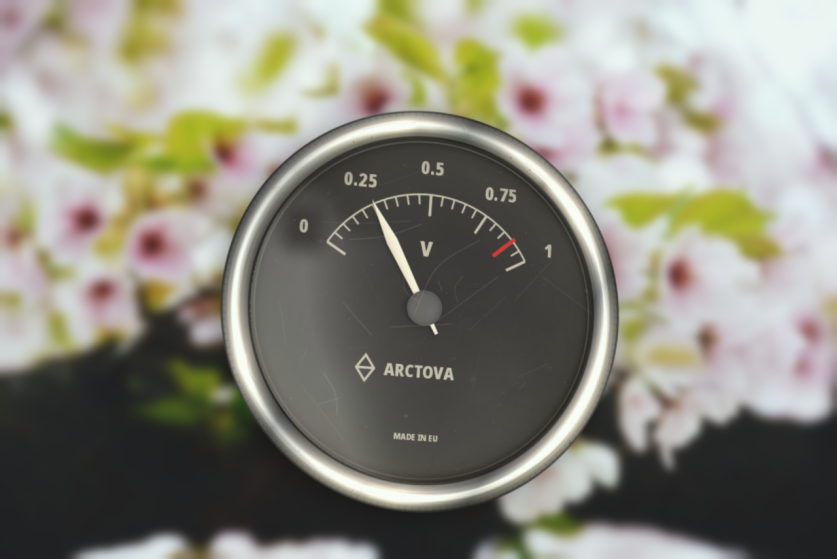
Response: 0.25 V
